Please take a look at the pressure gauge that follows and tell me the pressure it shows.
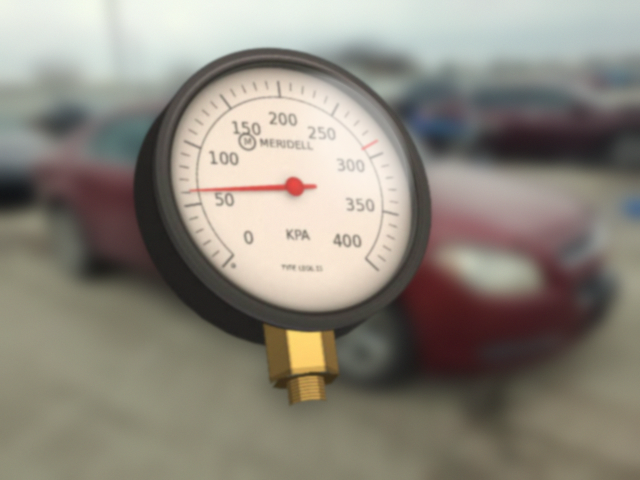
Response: 60 kPa
